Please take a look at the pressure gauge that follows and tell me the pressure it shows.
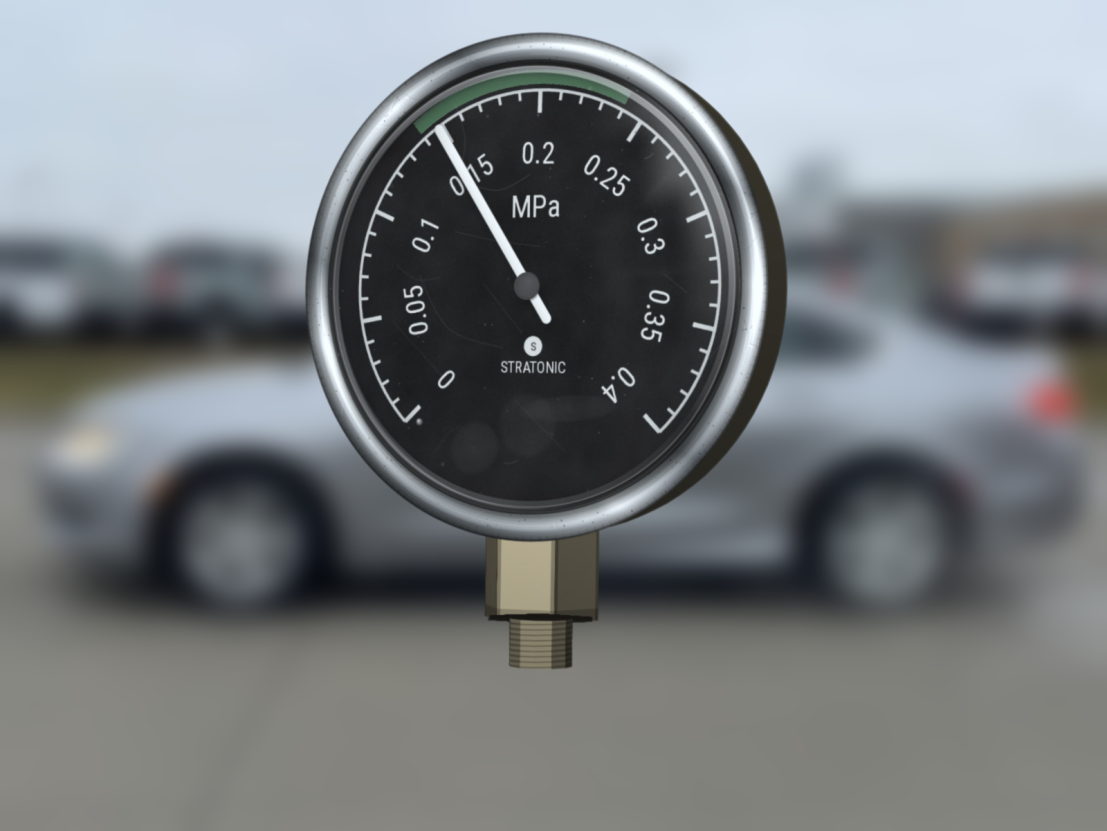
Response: 0.15 MPa
